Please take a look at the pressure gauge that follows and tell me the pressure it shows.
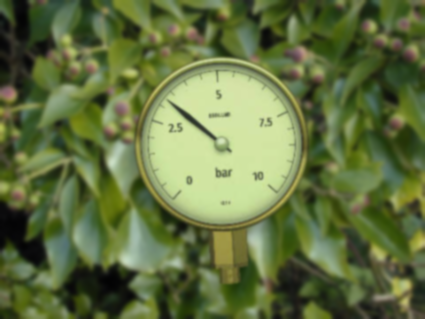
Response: 3.25 bar
